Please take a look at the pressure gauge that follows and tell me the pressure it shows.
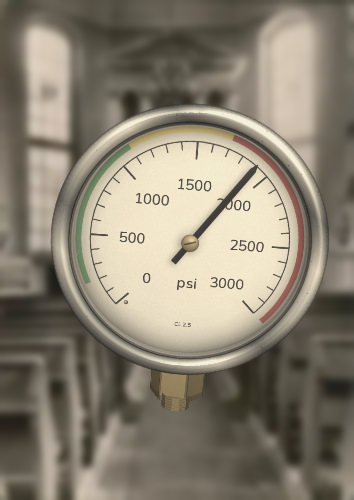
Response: 1900 psi
